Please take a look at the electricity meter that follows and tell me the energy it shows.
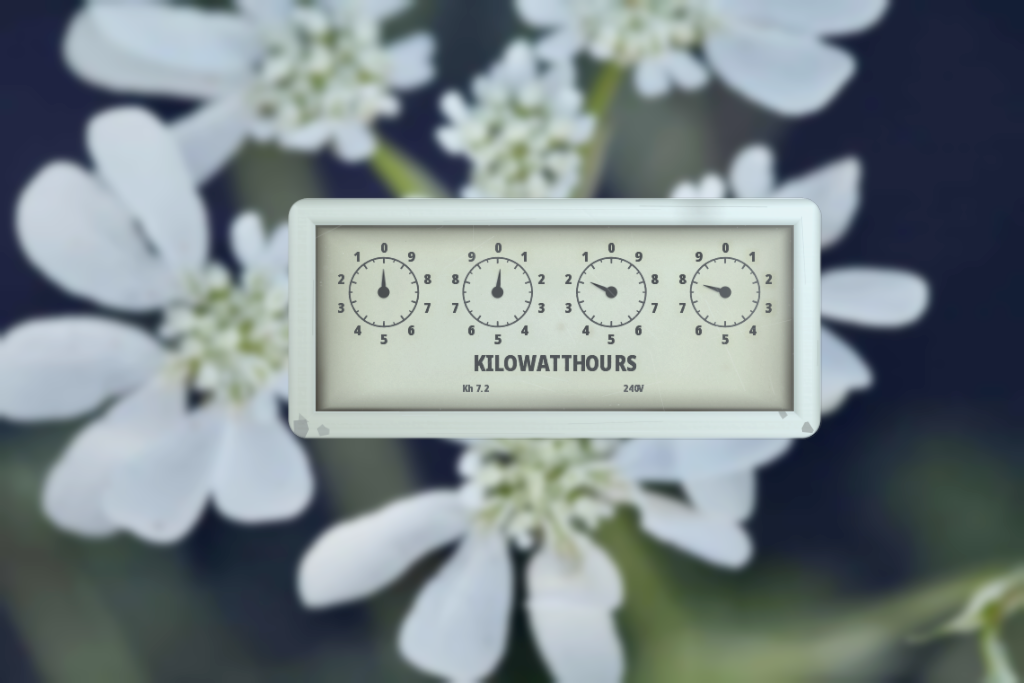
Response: 18 kWh
